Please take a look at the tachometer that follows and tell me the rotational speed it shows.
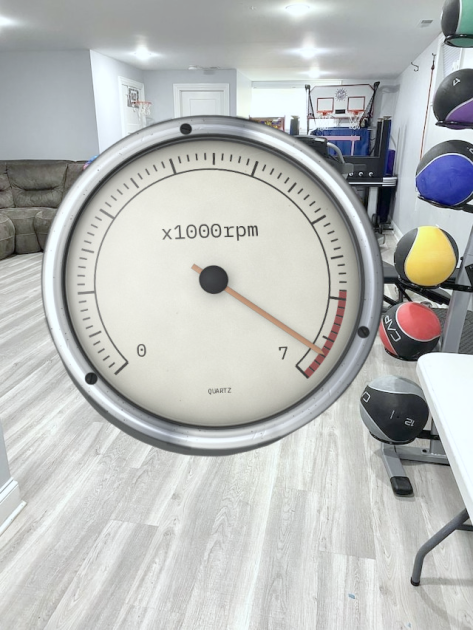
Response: 6700 rpm
